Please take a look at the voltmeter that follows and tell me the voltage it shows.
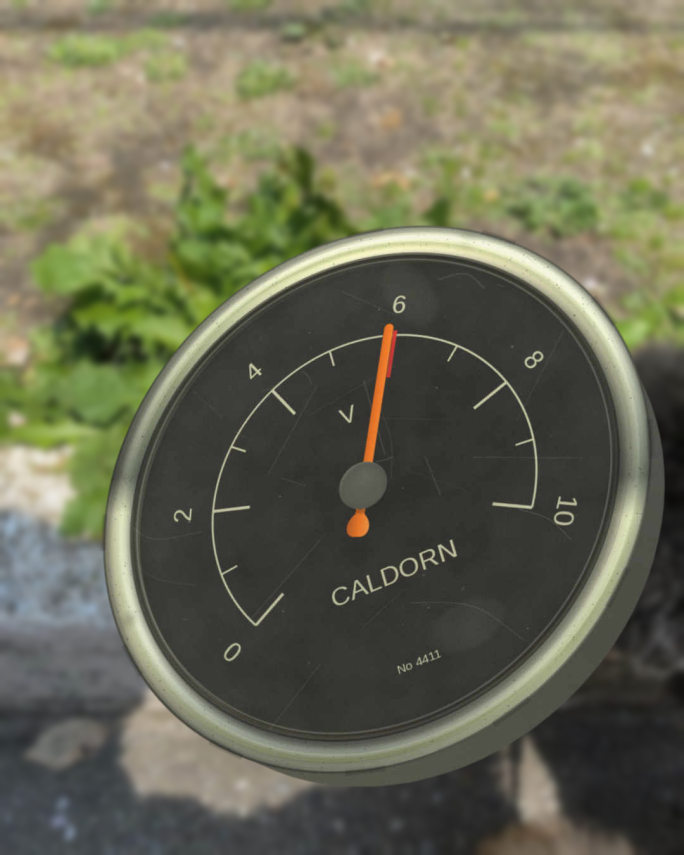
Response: 6 V
